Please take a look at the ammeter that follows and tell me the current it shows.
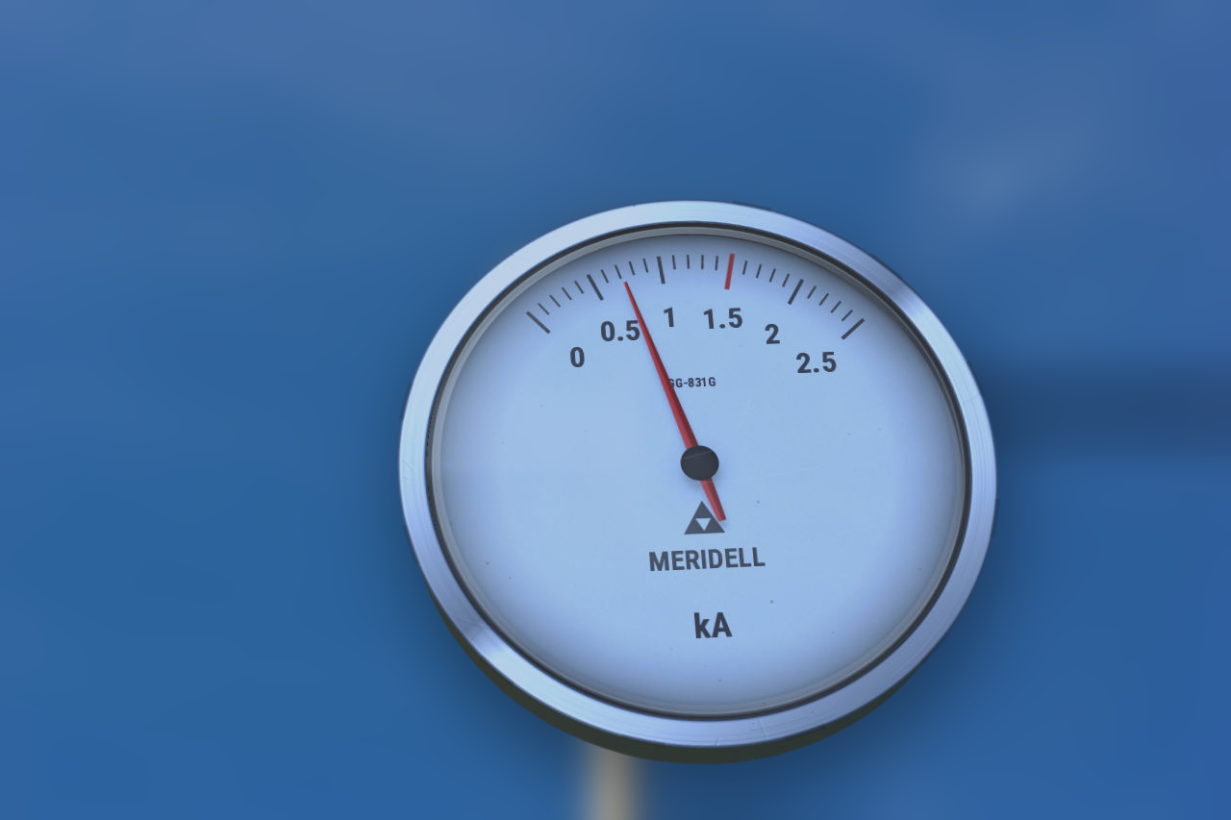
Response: 0.7 kA
